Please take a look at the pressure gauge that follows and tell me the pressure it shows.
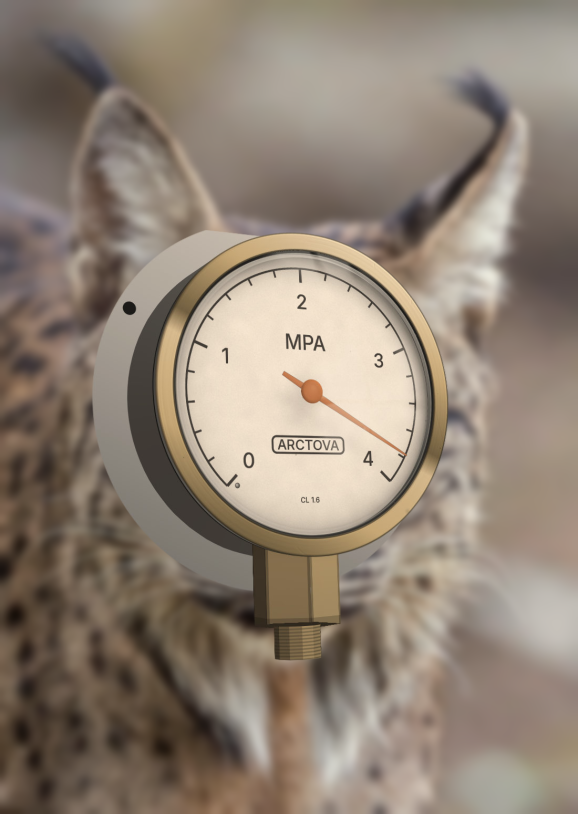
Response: 3.8 MPa
